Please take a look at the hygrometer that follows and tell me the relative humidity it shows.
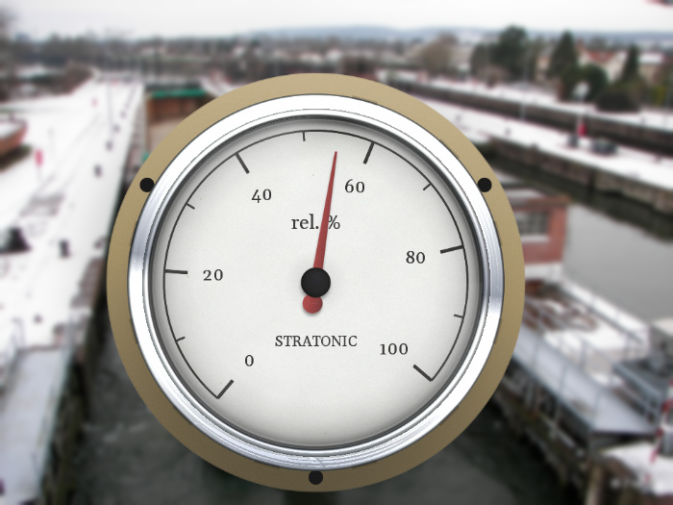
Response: 55 %
